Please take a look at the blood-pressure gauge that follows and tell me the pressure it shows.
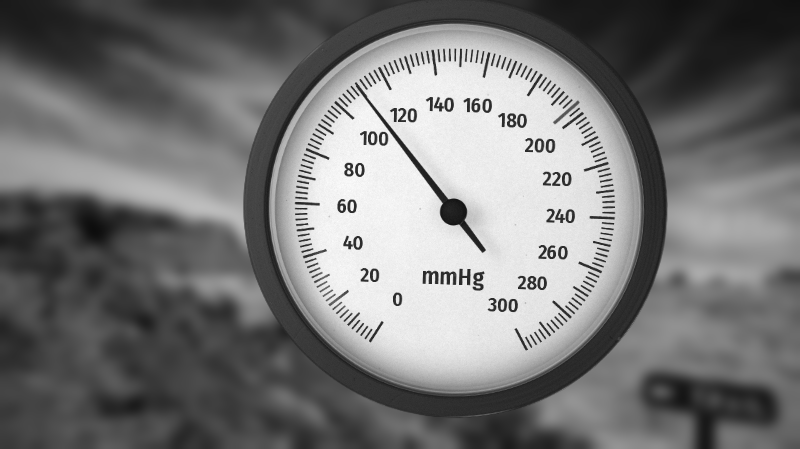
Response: 110 mmHg
